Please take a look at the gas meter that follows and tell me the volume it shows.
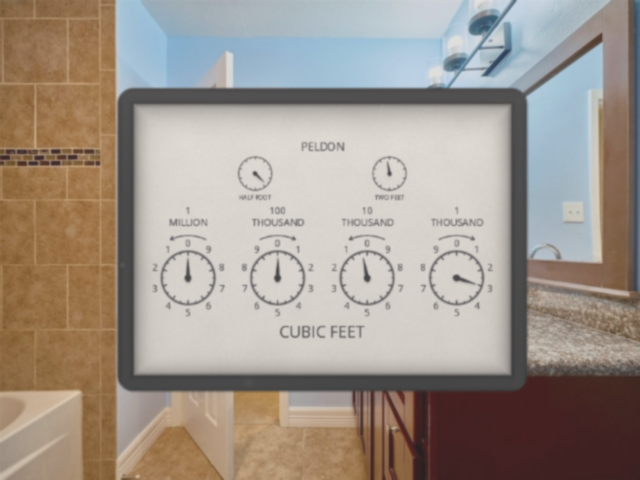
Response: 300 ft³
